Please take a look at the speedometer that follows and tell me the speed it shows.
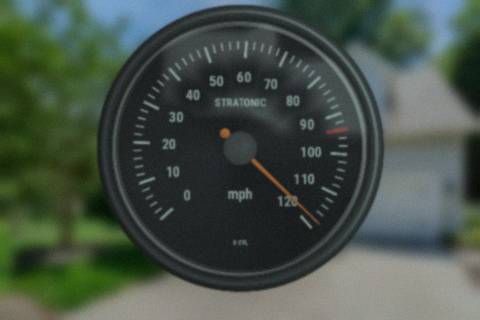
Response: 118 mph
